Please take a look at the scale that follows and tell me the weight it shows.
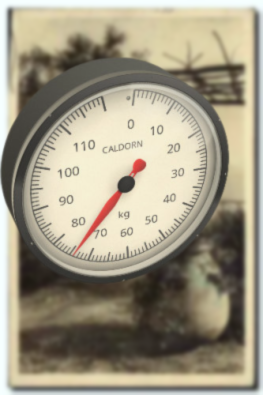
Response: 75 kg
